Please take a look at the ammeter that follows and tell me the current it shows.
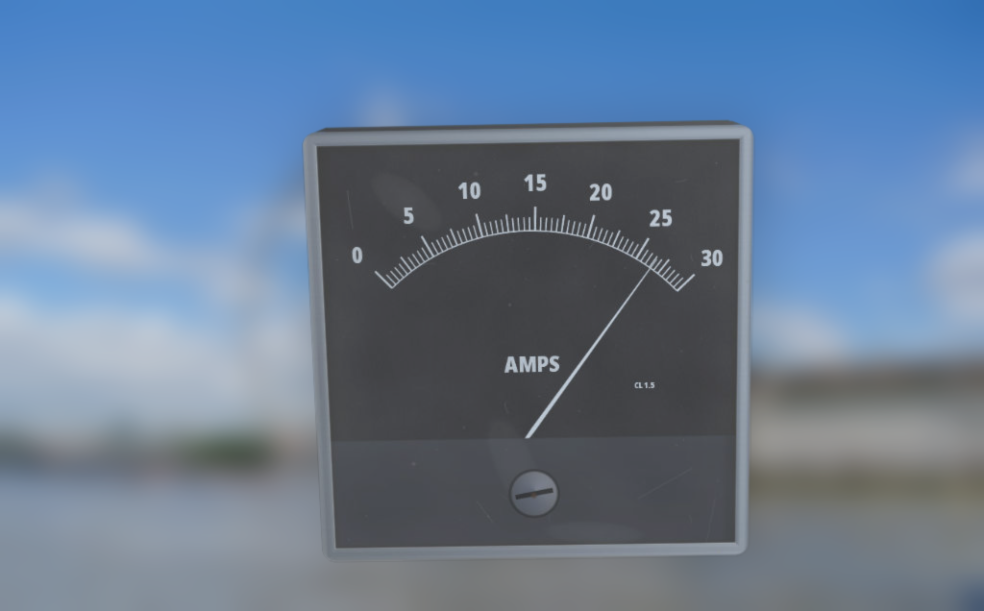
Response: 26.5 A
